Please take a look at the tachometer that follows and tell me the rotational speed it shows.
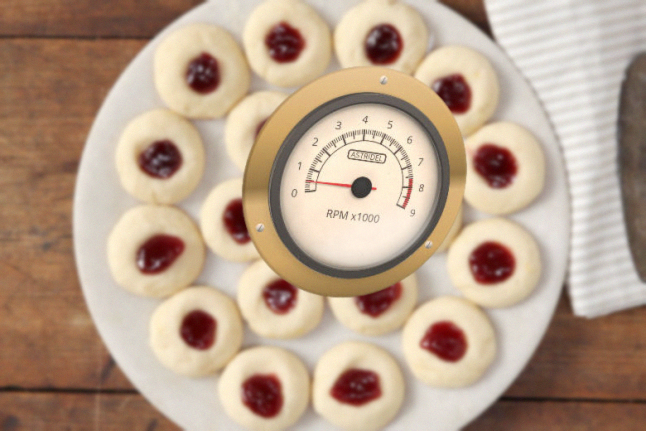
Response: 500 rpm
